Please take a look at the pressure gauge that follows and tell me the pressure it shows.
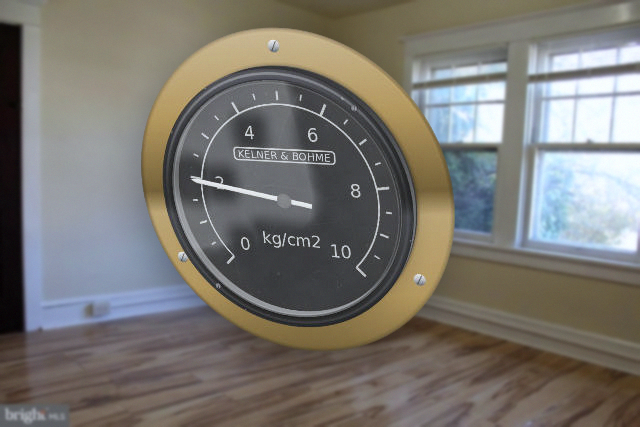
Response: 2 kg/cm²
